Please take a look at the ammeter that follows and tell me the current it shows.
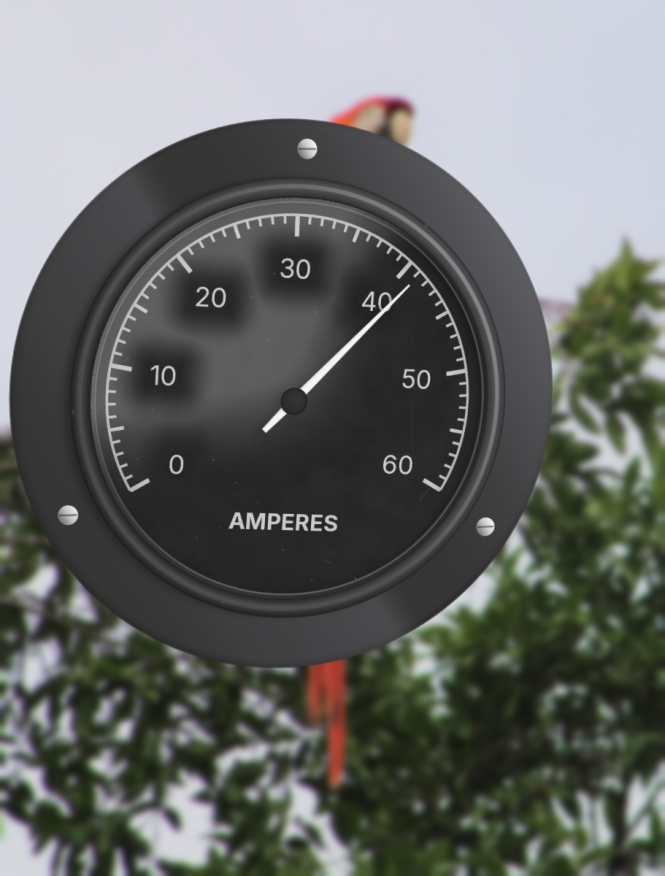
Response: 41 A
